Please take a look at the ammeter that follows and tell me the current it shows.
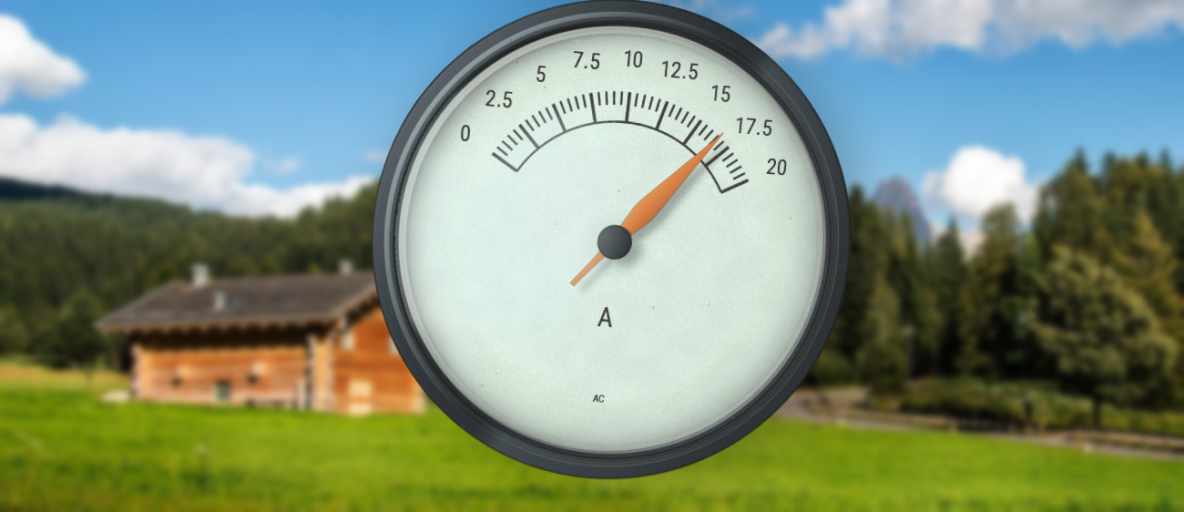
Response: 16.5 A
